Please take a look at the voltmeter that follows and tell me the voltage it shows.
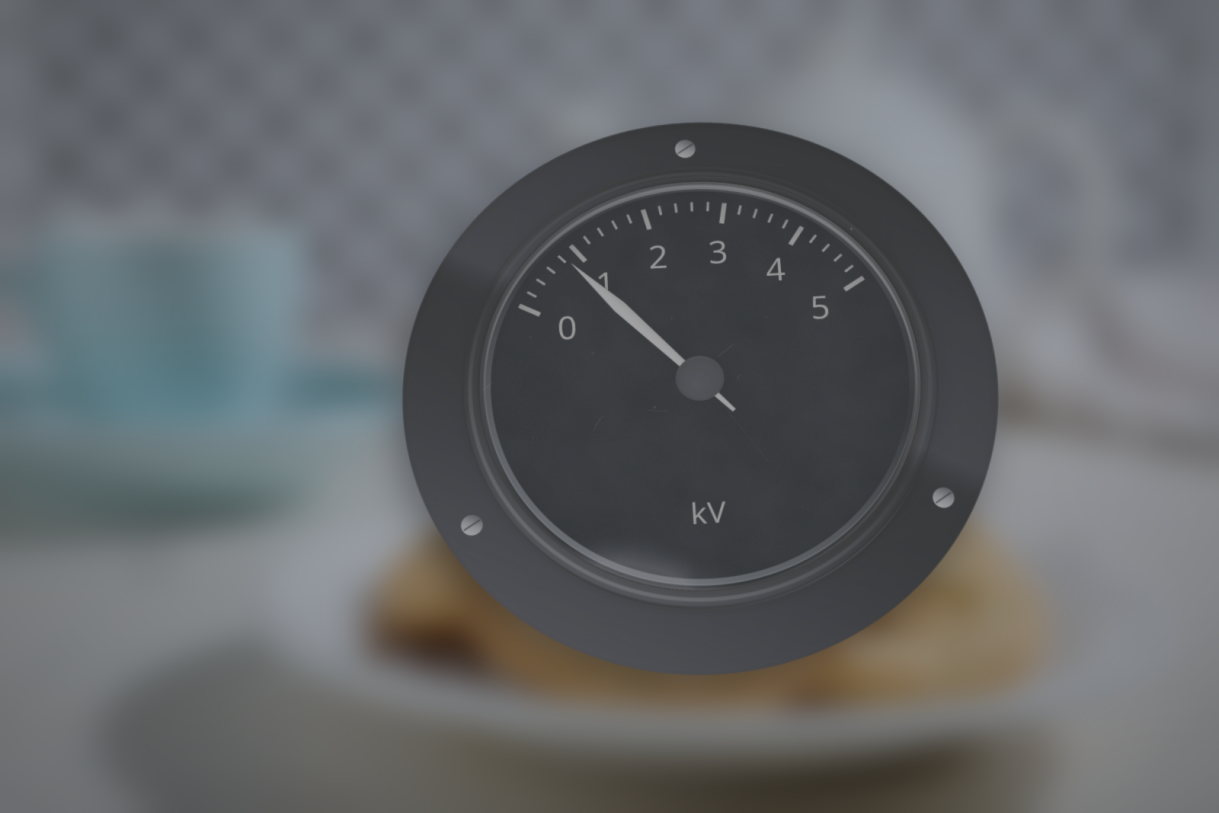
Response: 0.8 kV
